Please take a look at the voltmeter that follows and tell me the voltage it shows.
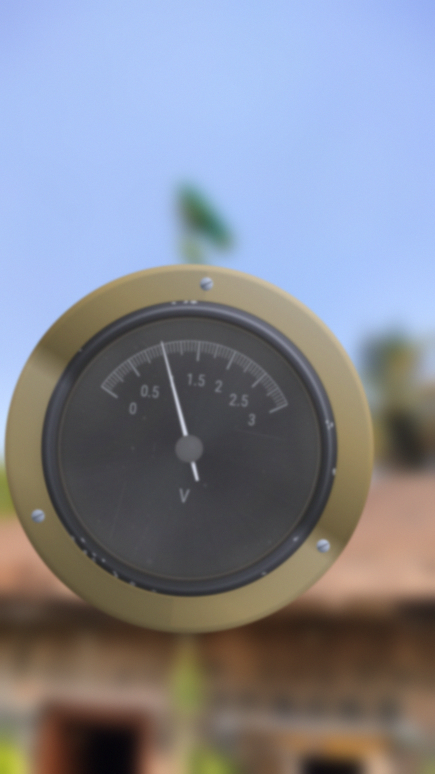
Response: 1 V
